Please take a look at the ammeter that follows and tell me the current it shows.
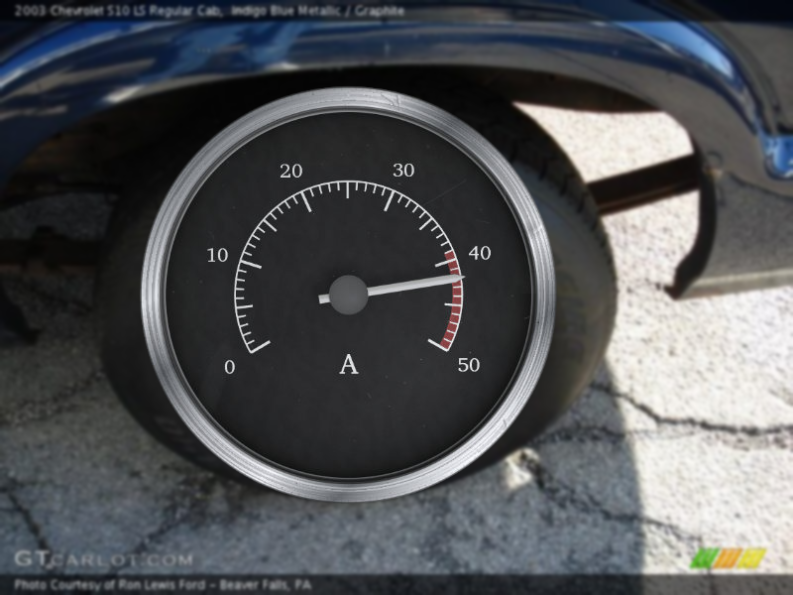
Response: 42 A
